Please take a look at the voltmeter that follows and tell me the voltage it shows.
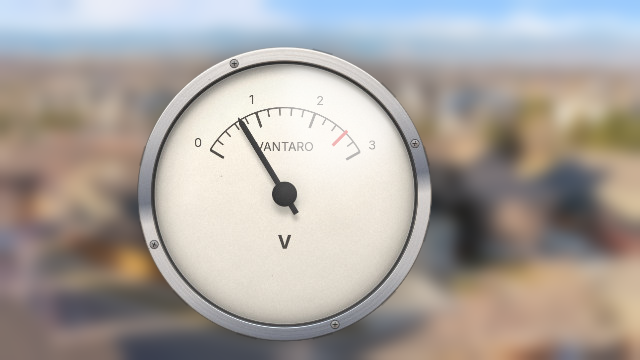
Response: 0.7 V
